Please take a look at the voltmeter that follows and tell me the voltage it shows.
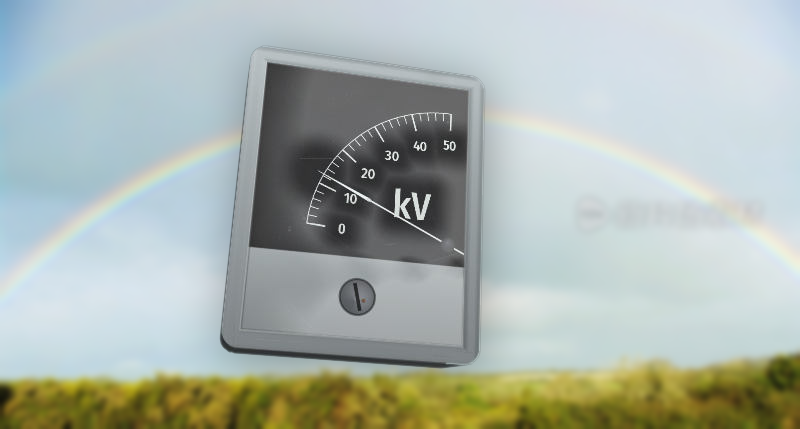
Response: 12 kV
